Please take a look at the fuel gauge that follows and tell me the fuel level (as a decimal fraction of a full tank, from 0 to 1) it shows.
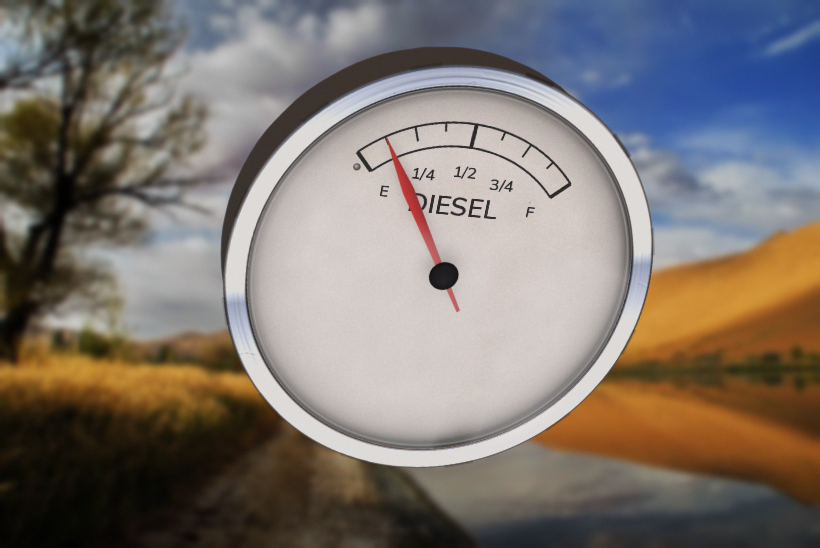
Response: 0.125
